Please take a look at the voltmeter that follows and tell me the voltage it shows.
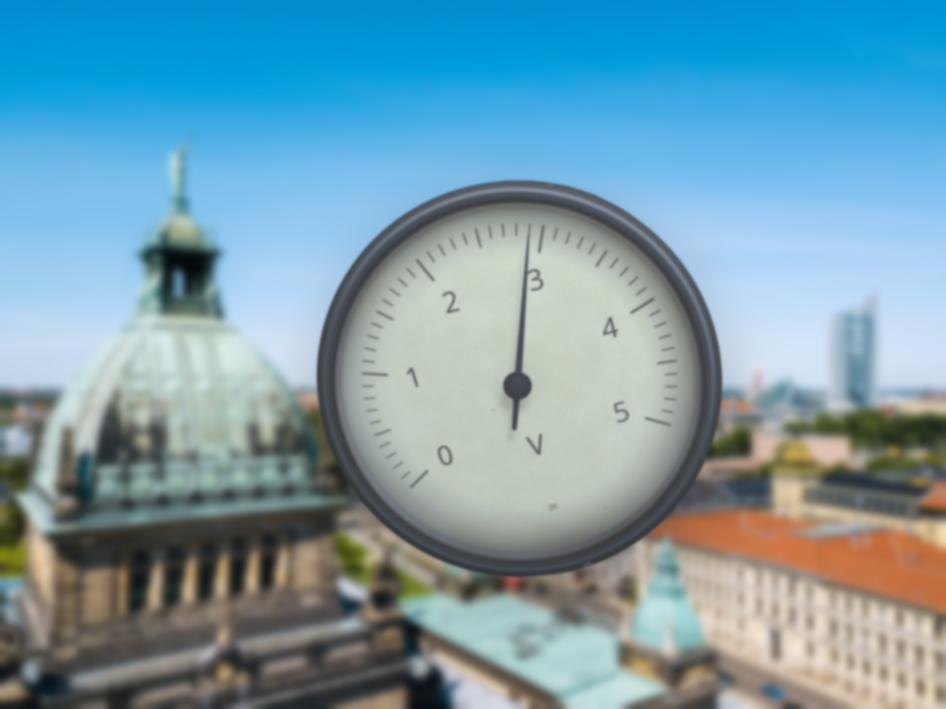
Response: 2.9 V
